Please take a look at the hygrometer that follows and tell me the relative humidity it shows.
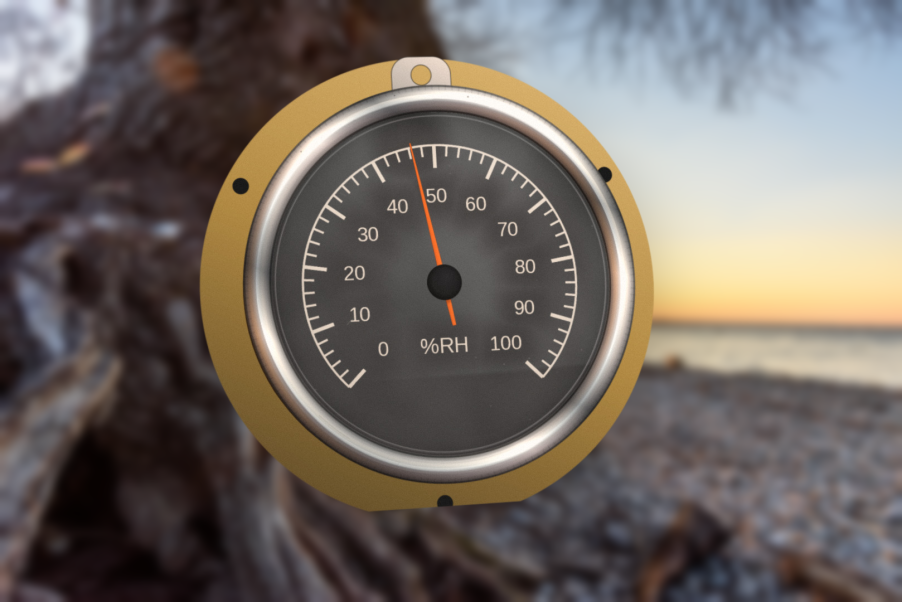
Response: 46 %
